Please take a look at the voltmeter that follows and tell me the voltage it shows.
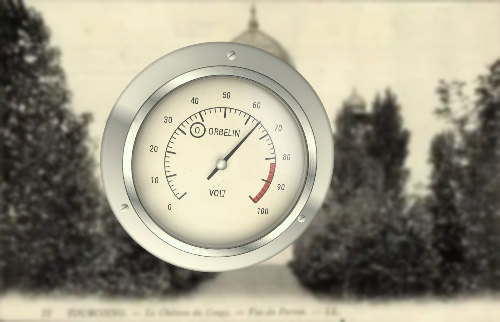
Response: 64 V
